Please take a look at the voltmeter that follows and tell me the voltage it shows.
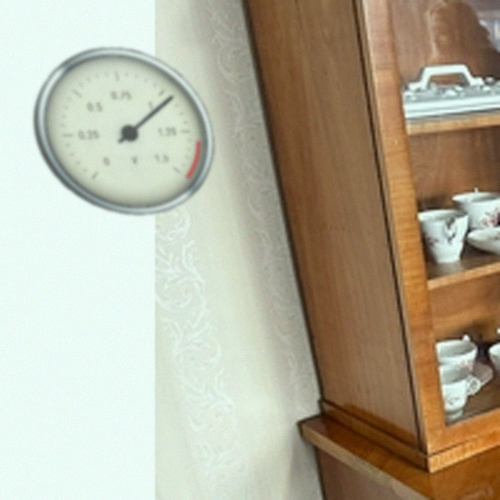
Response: 1.05 V
